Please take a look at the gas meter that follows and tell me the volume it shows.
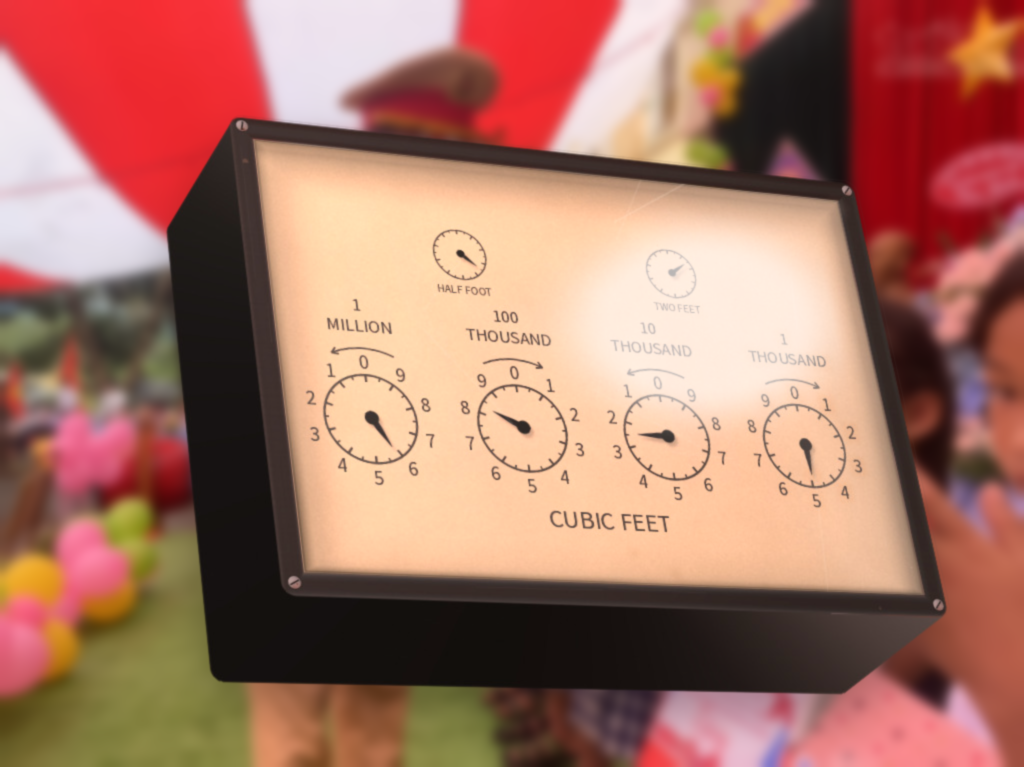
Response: 582500 ft³
